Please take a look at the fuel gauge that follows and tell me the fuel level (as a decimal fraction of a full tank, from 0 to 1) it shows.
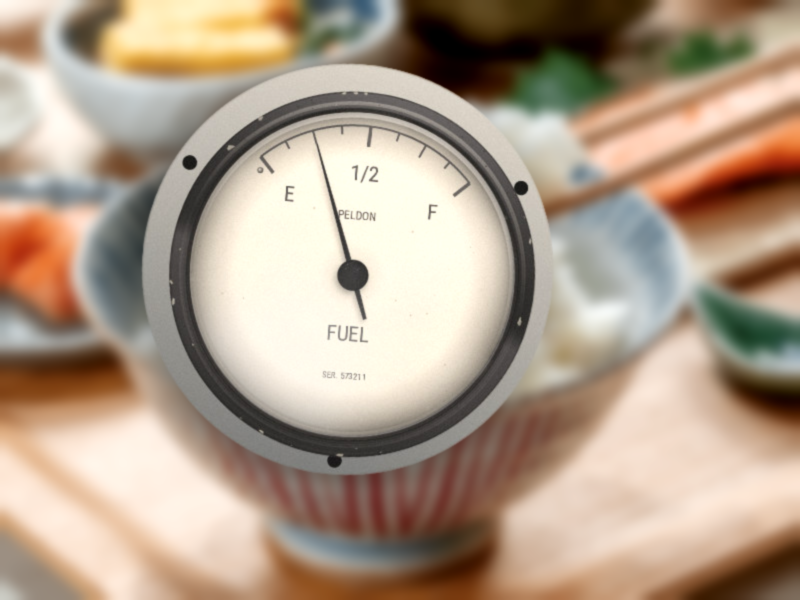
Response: 0.25
